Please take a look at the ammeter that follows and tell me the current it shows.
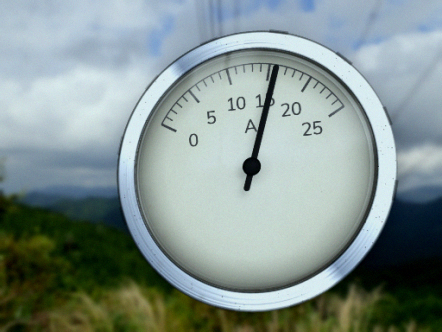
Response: 16 A
